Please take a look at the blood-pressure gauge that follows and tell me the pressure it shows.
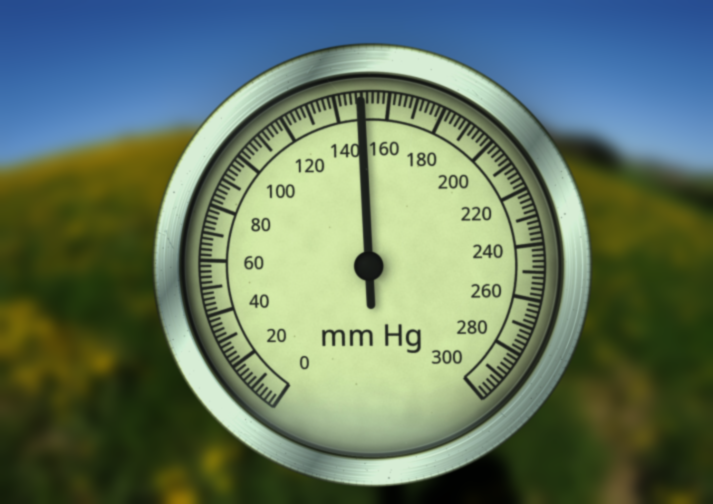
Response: 150 mmHg
